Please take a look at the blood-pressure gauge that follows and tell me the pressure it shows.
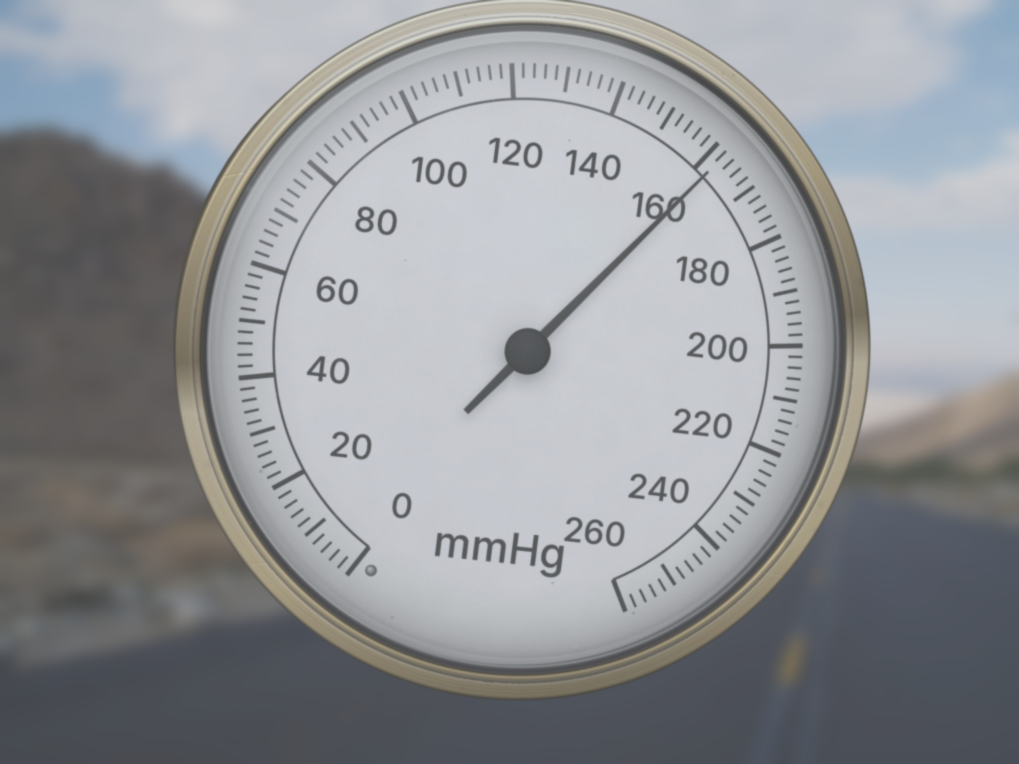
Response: 162 mmHg
